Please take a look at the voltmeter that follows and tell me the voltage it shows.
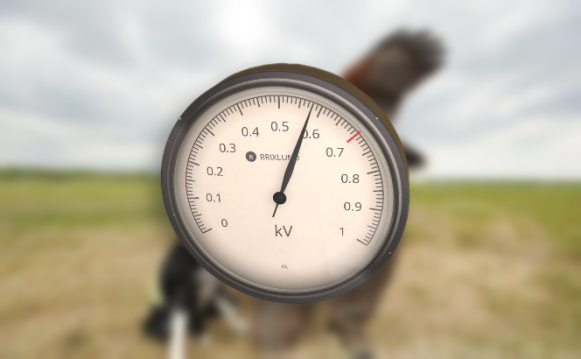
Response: 0.58 kV
